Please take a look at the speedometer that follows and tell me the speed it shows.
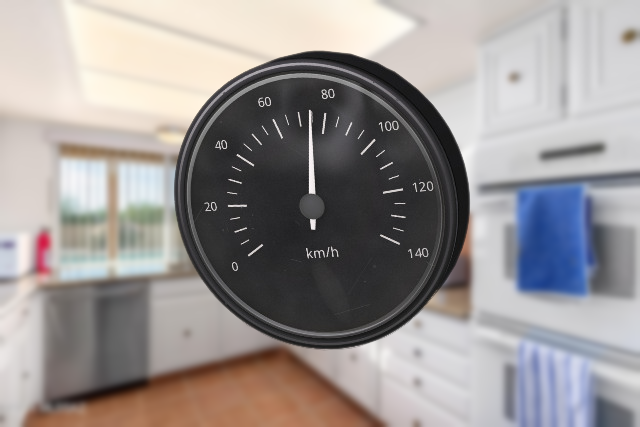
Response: 75 km/h
